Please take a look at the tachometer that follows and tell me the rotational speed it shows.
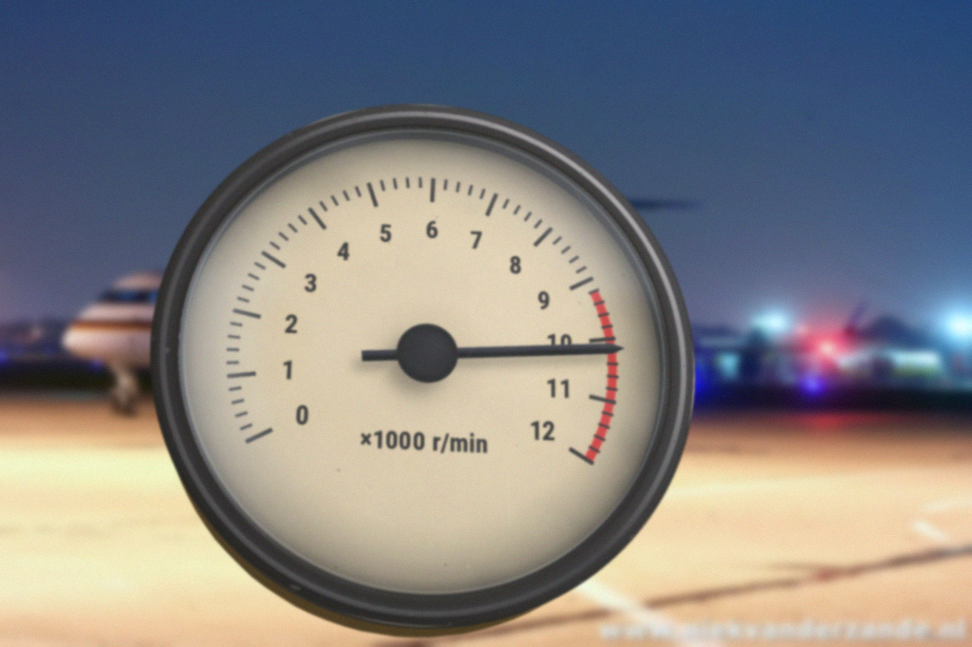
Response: 10200 rpm
